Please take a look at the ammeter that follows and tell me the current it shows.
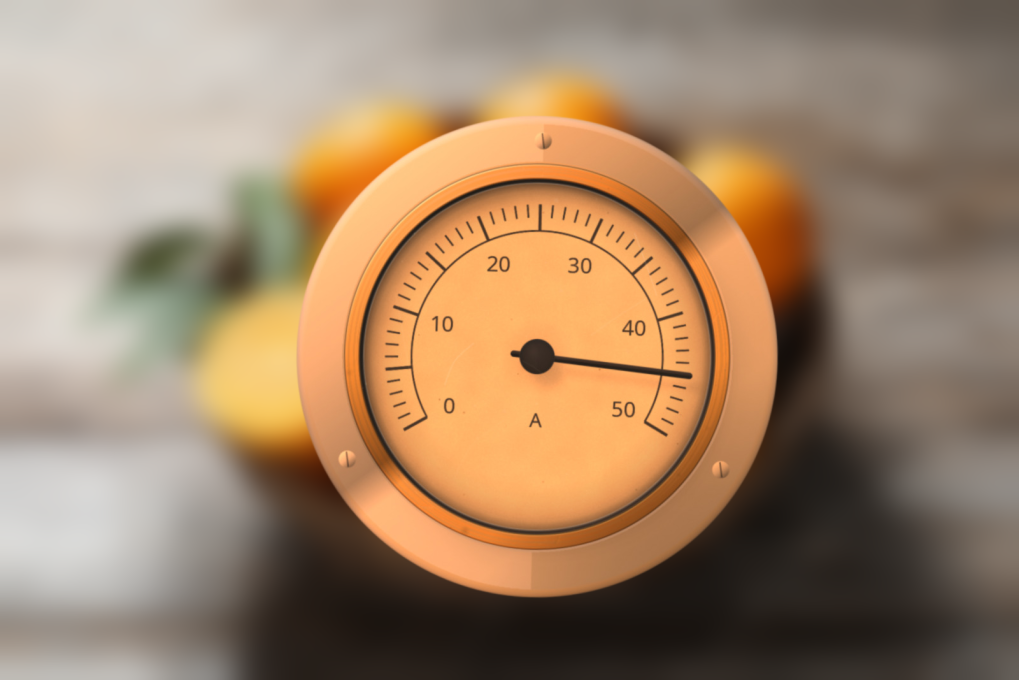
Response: 45 A
